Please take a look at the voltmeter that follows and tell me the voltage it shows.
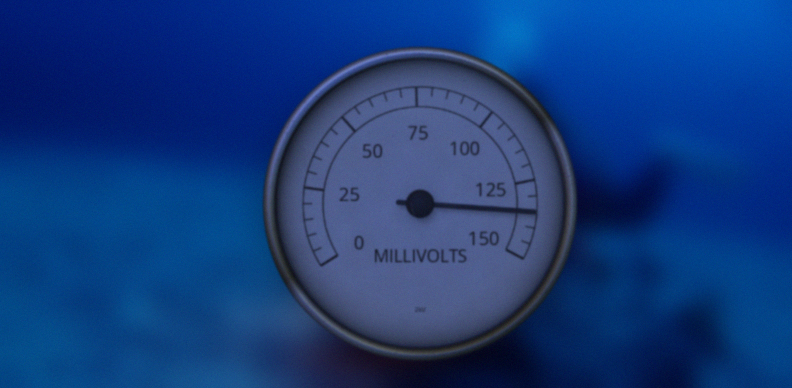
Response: 135 mV
